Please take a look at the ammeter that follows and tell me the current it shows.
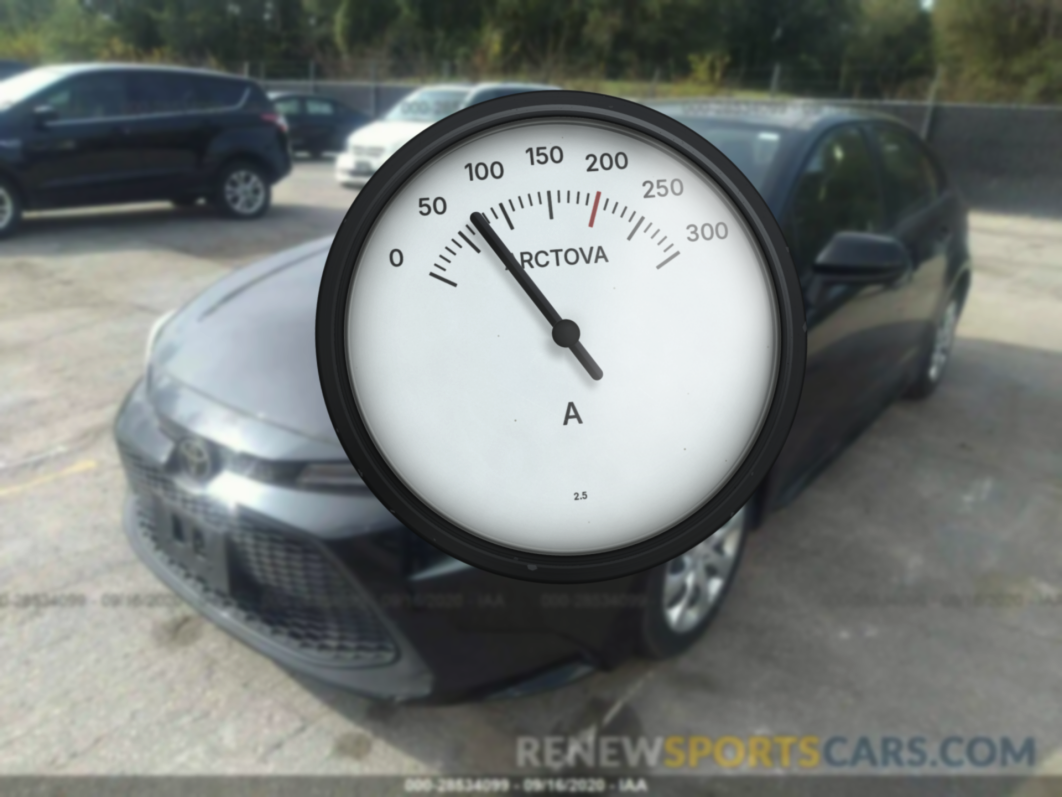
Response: 70 A
